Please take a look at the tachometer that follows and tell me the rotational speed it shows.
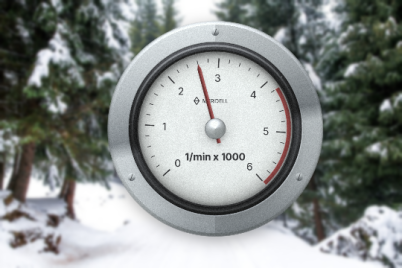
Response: 2600 rpm
